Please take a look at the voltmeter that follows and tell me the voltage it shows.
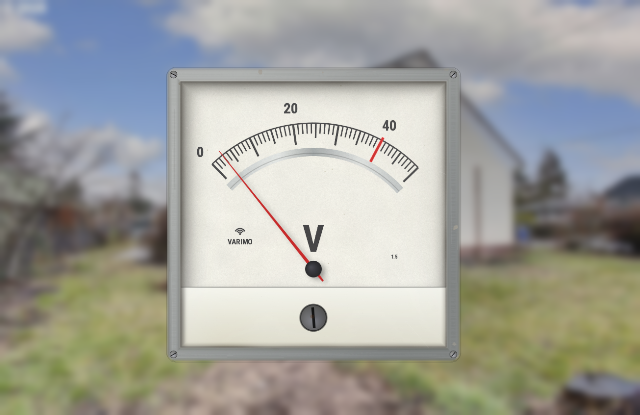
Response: 3 V
